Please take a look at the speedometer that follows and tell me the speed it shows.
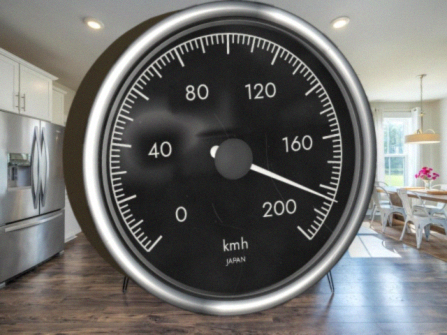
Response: 184 km/h
